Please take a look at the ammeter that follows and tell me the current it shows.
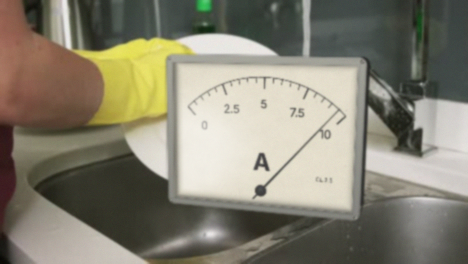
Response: 9.5 A
